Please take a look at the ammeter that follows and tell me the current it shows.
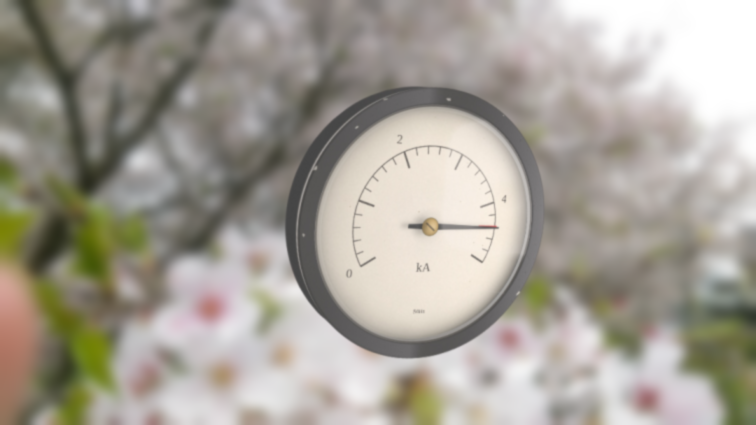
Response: 4.4 kA
